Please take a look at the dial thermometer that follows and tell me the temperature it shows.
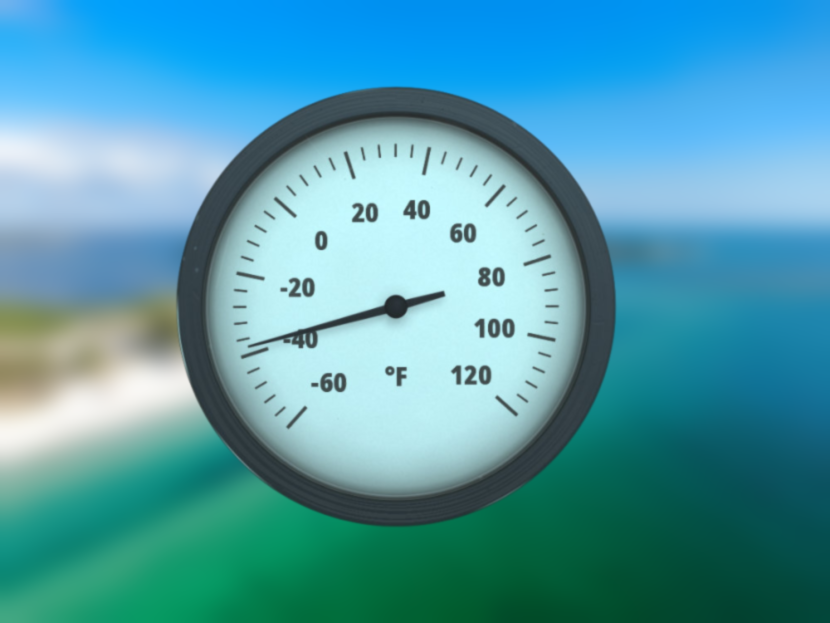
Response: -38 °F
